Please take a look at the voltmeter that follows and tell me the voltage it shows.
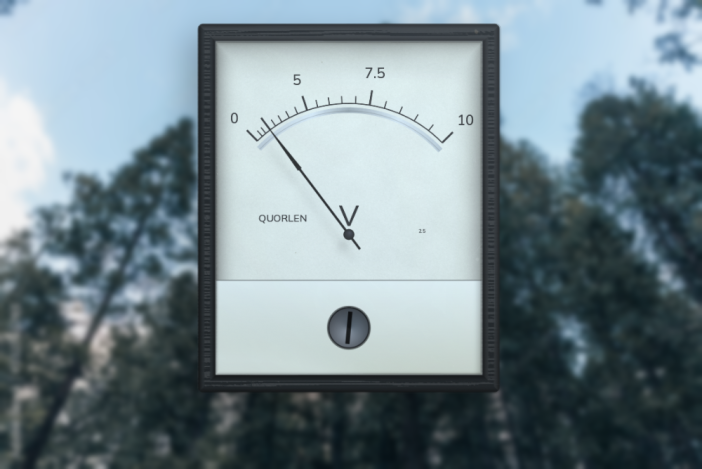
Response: 2.5 V
